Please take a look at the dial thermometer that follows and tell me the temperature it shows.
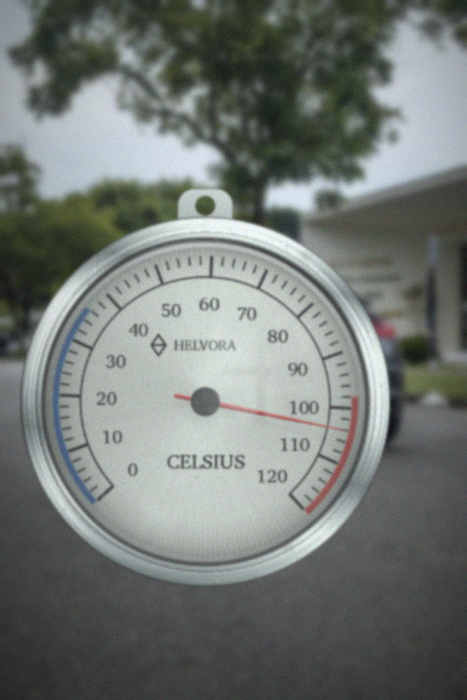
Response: 104 °C
